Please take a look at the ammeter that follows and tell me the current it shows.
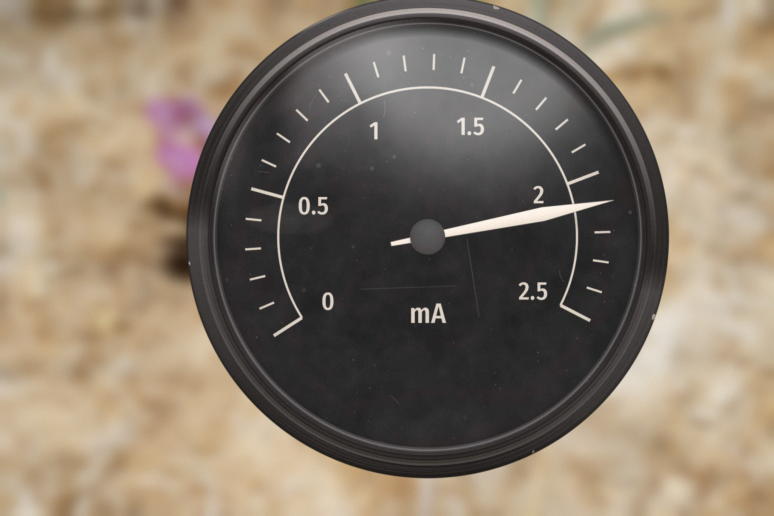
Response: 2.1 mA
